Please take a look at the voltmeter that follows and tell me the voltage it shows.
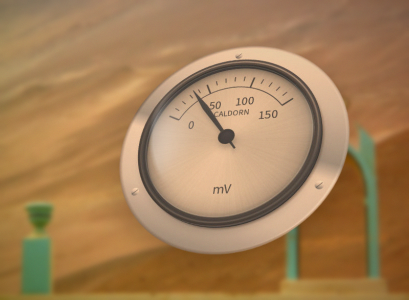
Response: 35 mV
